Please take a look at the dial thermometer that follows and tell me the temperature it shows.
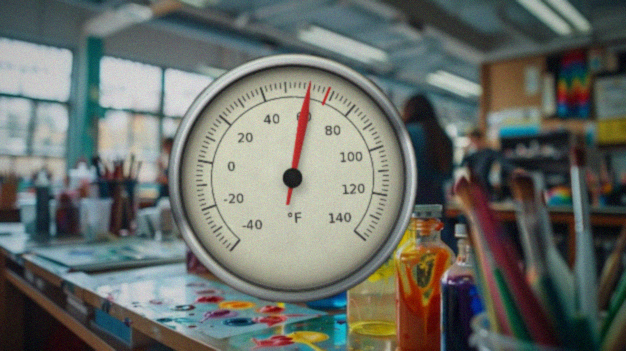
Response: 60 °F
